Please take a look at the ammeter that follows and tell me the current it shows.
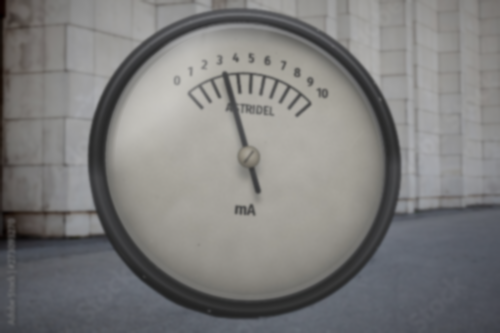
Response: 3 mA
